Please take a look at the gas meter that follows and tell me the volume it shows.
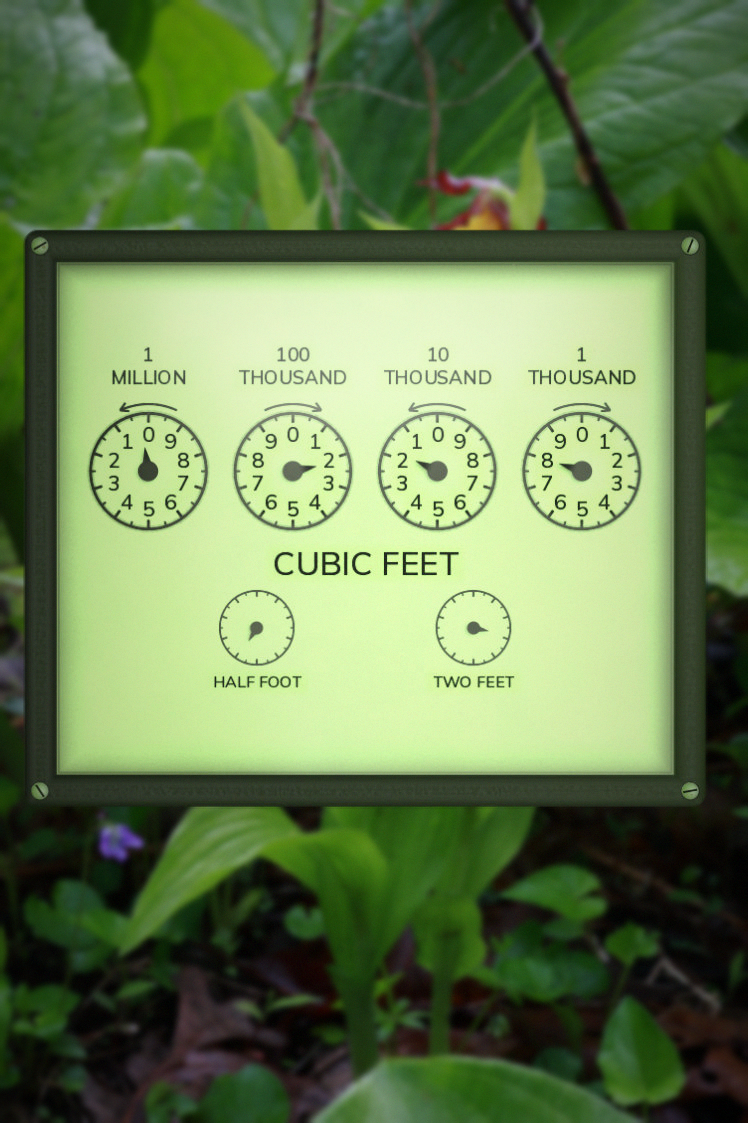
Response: 21800 ft³
